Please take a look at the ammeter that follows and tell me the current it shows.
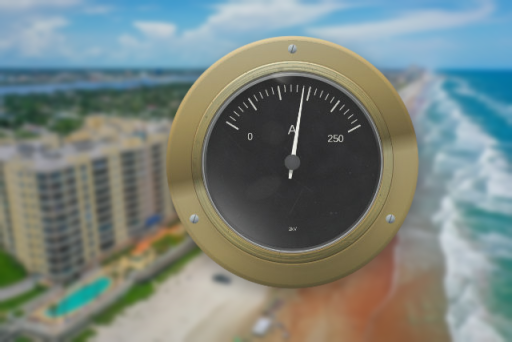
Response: 140 A
